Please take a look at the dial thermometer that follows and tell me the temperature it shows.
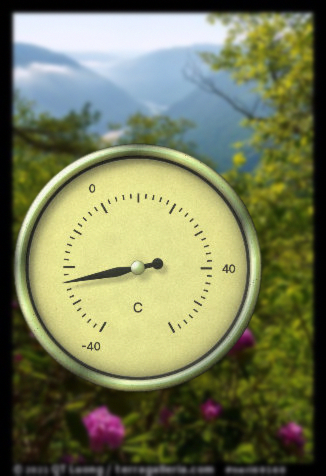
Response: -24 °C
